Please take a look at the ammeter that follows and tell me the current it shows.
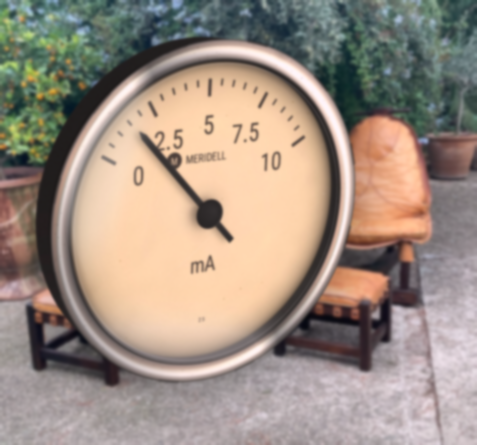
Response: 1.5 mA
